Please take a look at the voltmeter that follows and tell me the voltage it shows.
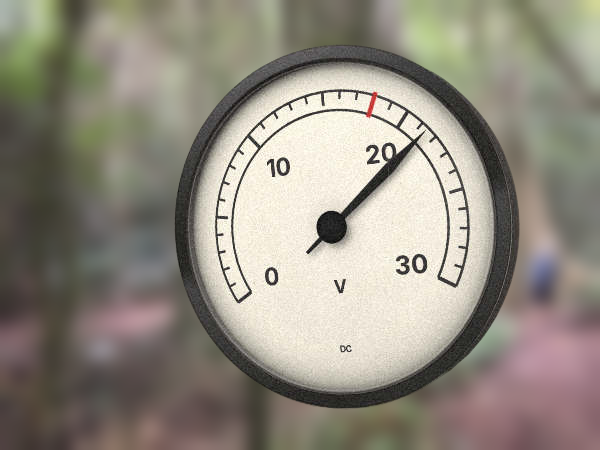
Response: 21.5 V
